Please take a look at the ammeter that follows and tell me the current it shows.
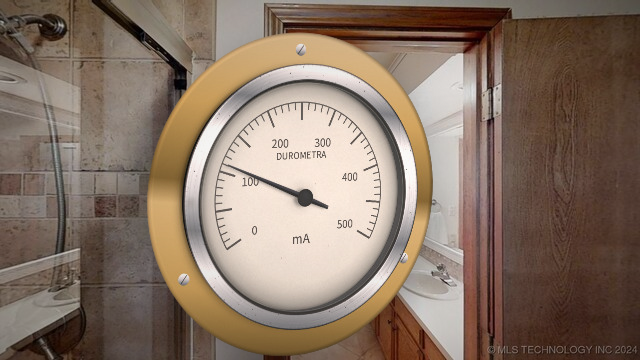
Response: 110 mA
